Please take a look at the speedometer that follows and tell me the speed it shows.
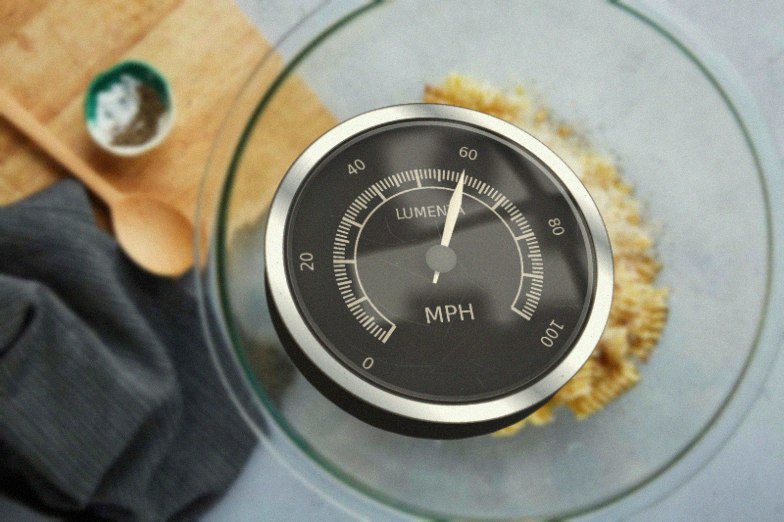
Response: 60 mph
